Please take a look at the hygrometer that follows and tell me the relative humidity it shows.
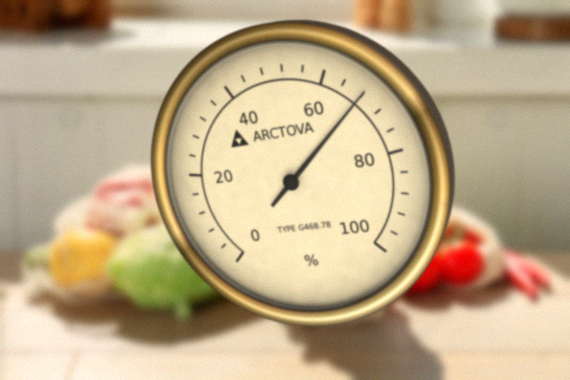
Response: 68 %
